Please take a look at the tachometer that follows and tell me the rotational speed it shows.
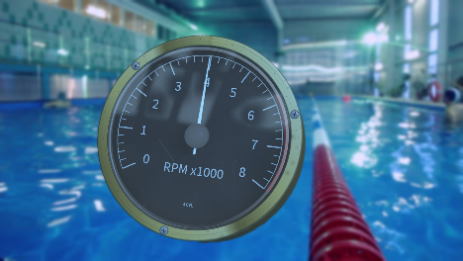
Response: 4000 rpm
